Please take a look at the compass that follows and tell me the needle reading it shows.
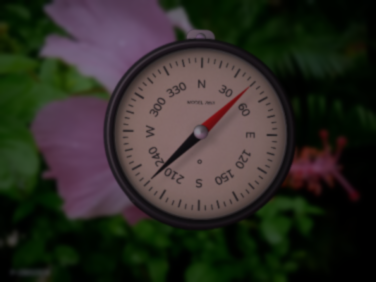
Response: 45 °
